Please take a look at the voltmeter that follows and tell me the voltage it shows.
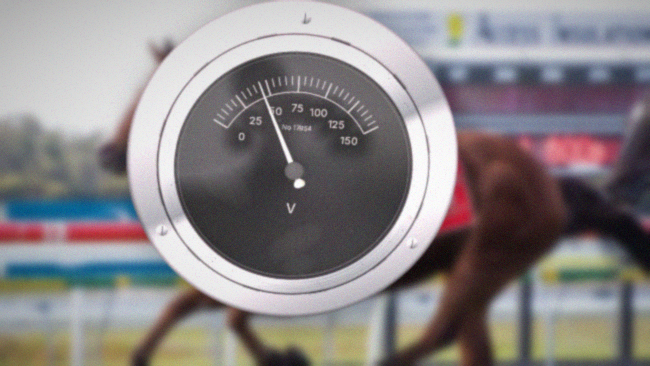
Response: 45 V
